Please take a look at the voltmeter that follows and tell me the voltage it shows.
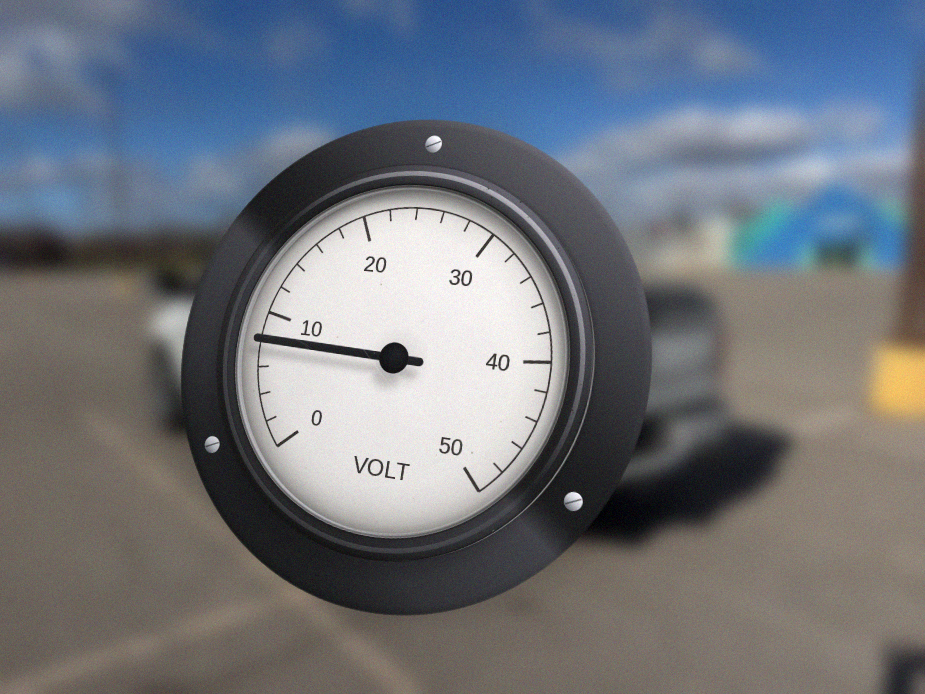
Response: 8 V
